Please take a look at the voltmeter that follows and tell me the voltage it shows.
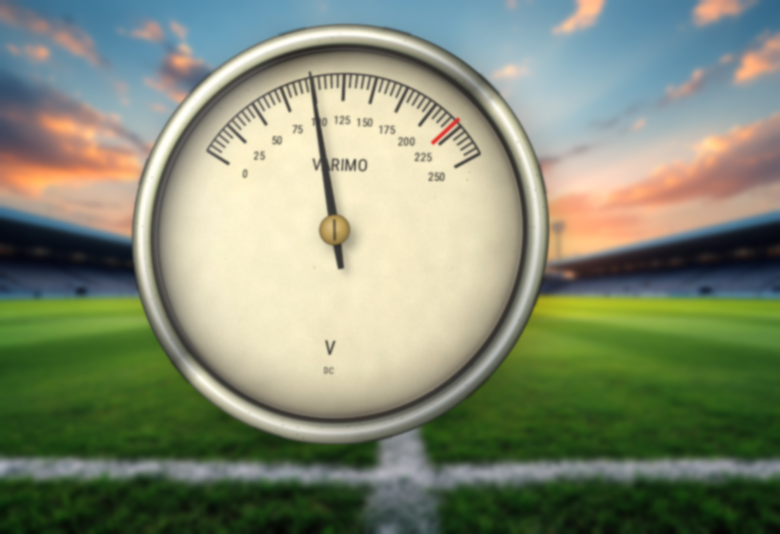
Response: 100 V
